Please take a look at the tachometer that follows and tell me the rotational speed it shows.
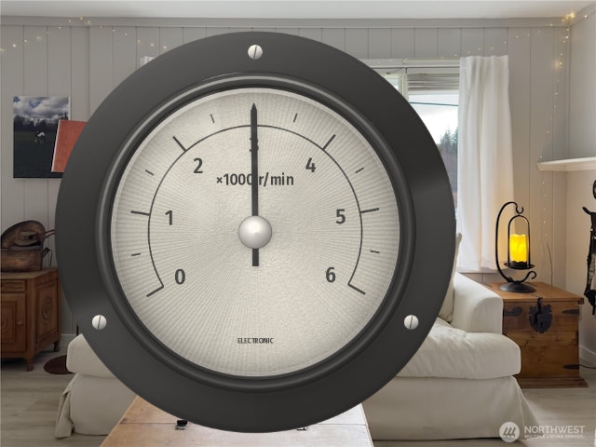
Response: 3000 rpm
